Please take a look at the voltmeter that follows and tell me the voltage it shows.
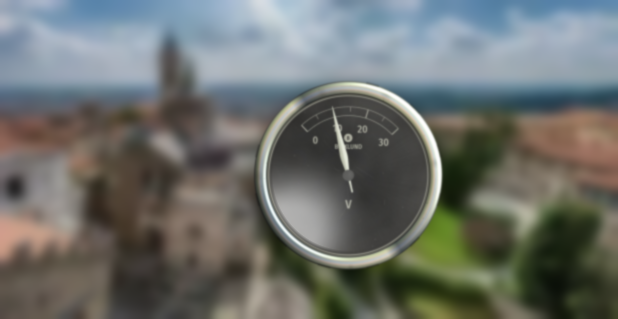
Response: 10 V
